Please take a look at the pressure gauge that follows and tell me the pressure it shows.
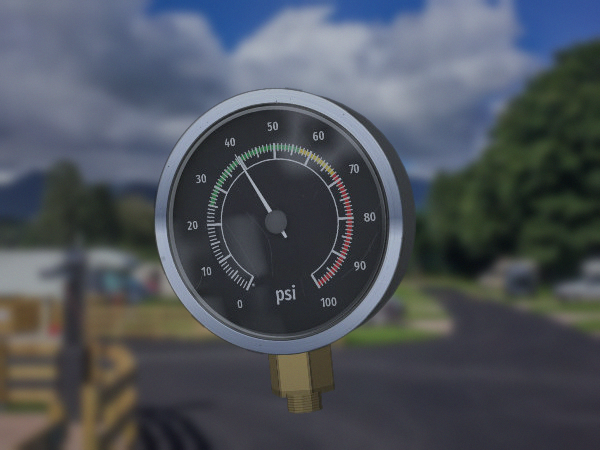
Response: 40 psi
